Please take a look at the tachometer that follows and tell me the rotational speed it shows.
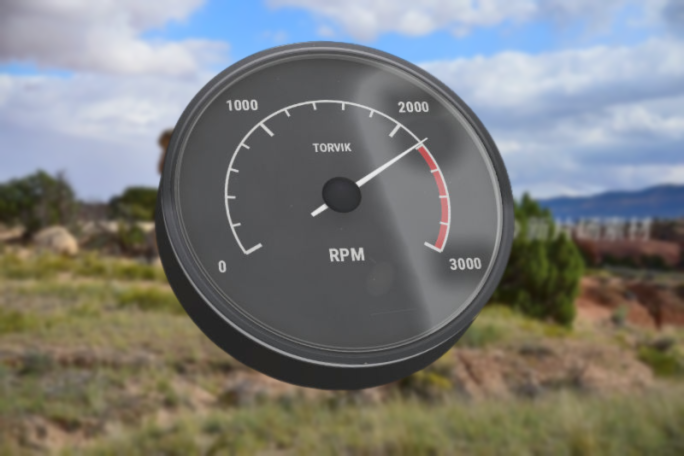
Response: 2200 rpm
